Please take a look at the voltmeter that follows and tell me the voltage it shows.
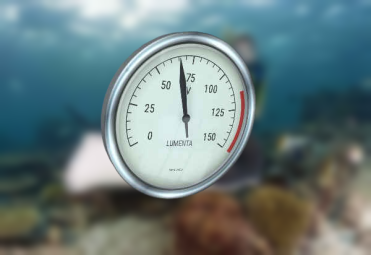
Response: 65 V
